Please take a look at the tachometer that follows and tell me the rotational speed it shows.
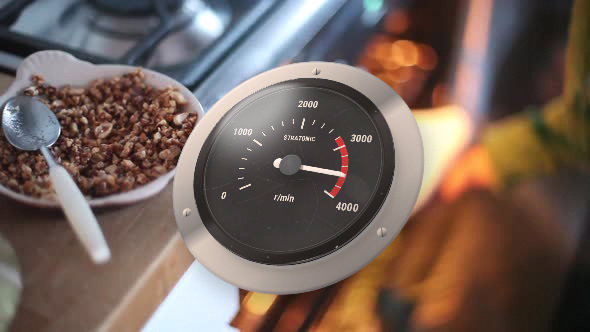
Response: 3600 rpm
